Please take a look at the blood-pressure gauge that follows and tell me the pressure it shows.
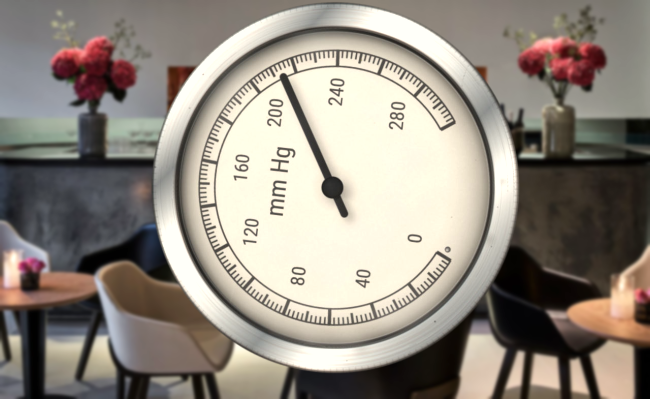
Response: 214 mmHg
